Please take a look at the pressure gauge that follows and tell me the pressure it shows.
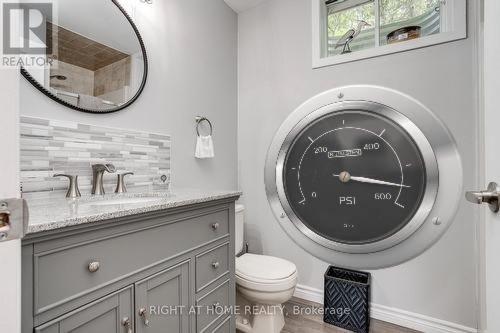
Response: 550 psi
